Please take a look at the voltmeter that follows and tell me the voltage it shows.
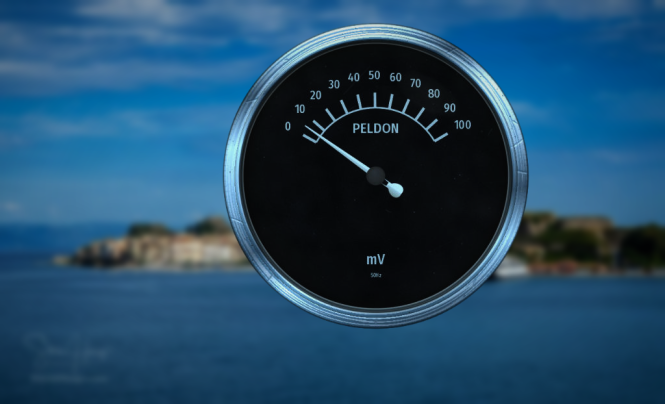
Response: 5 mV
